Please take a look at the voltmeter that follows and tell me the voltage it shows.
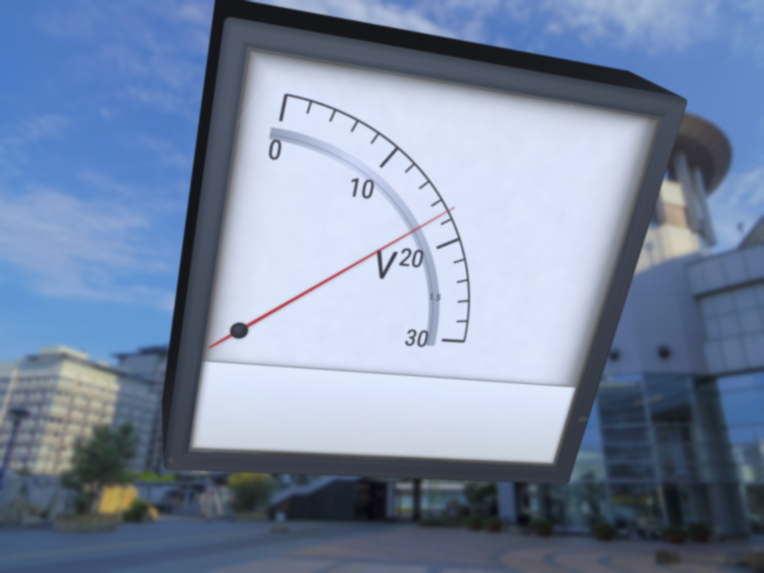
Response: 17 V
